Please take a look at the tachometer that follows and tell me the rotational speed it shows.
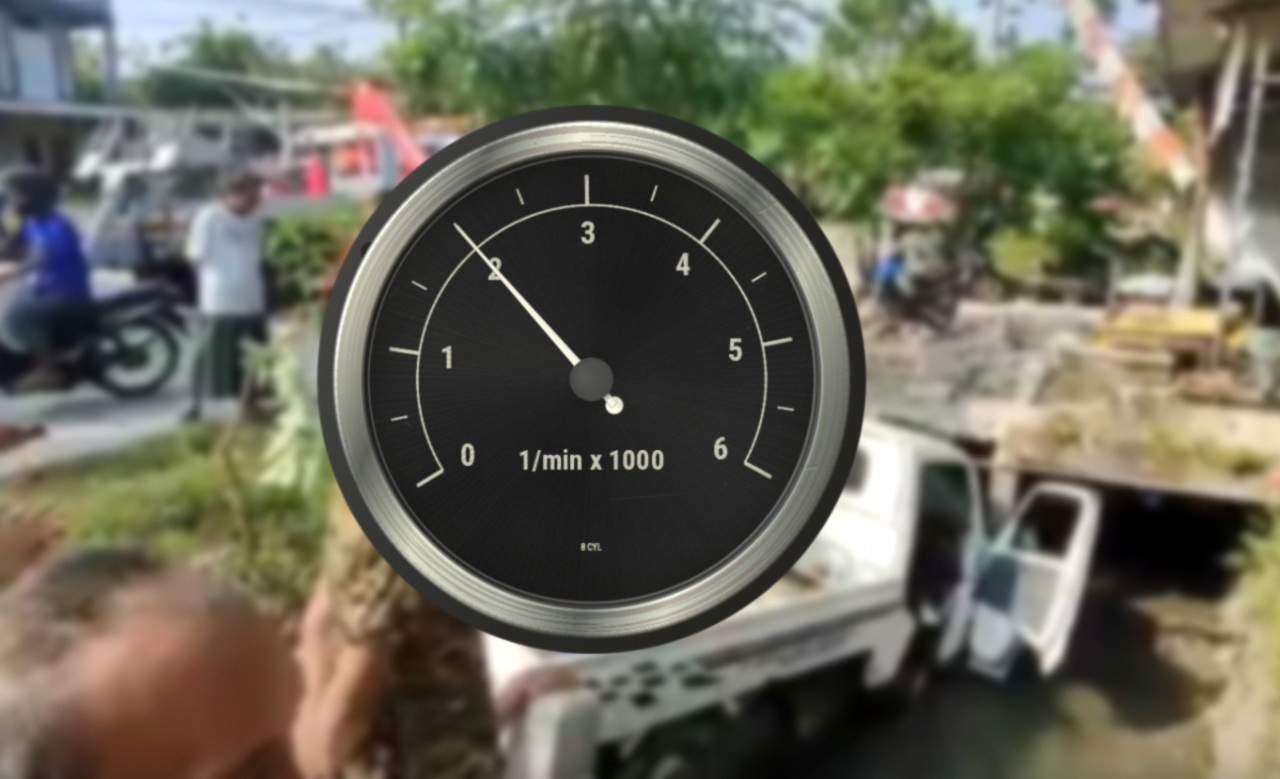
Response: 2000 rpm
